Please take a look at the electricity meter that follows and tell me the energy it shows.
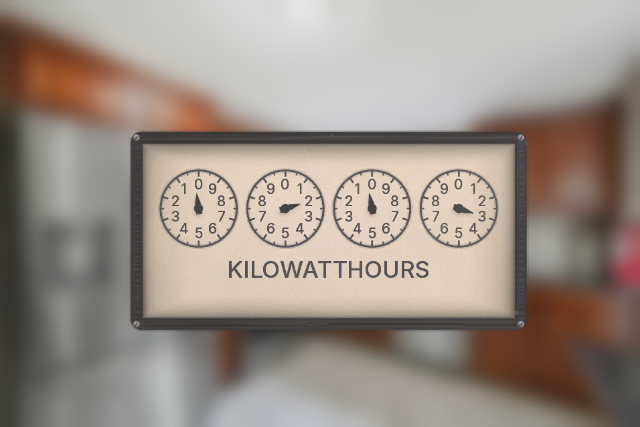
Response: 203 kWh
